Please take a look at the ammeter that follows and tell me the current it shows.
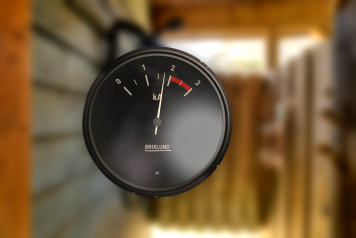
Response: 1.75 kA
